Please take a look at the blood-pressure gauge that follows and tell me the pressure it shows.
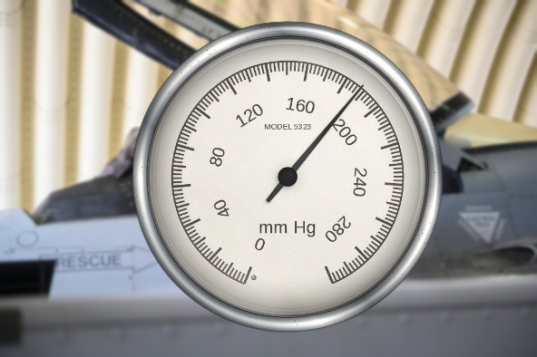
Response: 188 mmHg
